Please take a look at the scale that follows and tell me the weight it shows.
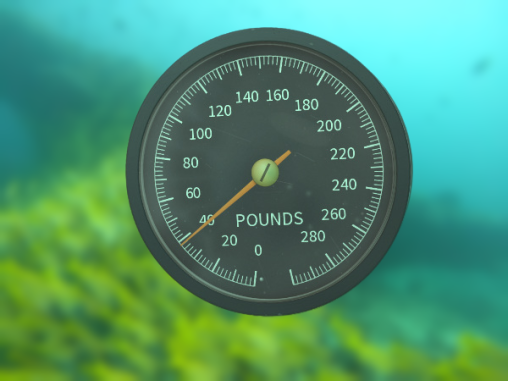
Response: 38 lb
